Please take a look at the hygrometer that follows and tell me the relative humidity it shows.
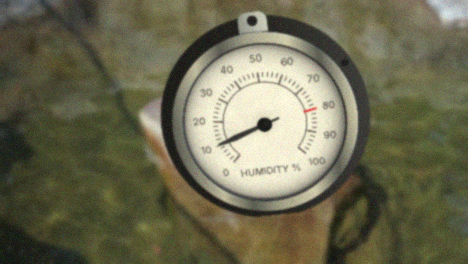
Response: 10 %
